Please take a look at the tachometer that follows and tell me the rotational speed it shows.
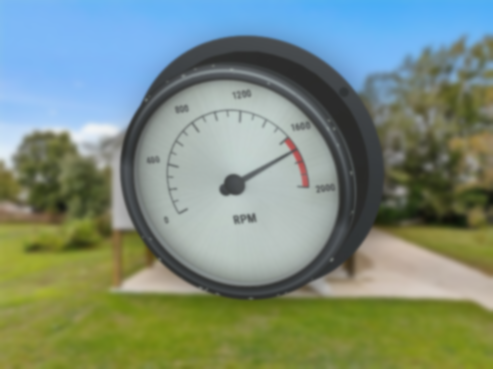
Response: 1700 rpm
